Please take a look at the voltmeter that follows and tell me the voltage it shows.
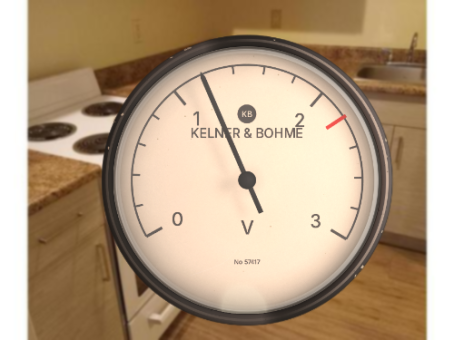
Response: 1.2 V
